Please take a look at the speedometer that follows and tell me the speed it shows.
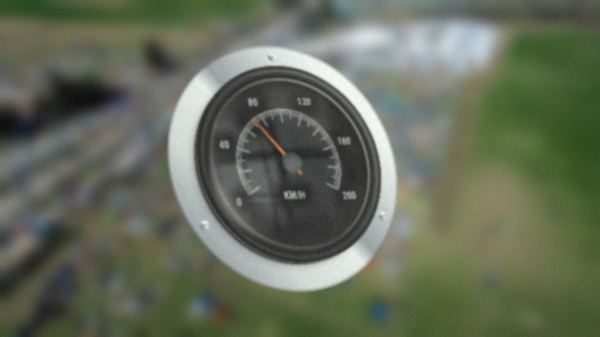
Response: 70 km/h
